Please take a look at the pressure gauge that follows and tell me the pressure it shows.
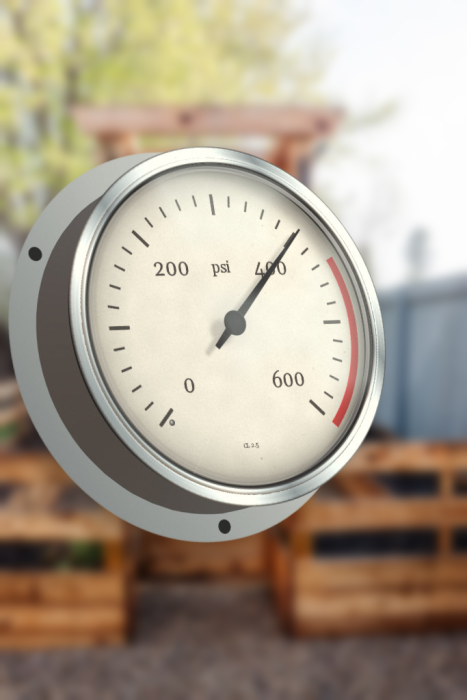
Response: 400 psi
